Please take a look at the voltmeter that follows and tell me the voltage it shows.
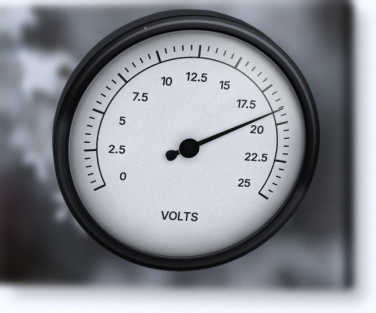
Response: 19 V
